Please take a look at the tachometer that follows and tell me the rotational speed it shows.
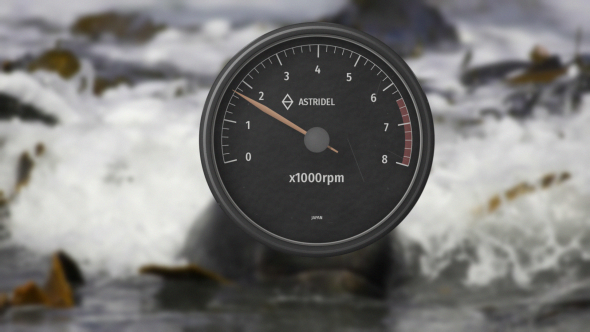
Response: 1700 rpm
